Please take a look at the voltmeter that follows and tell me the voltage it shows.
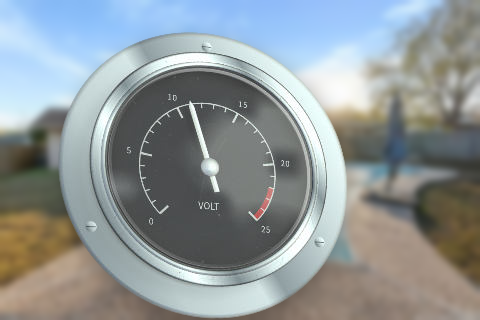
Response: 11 V
